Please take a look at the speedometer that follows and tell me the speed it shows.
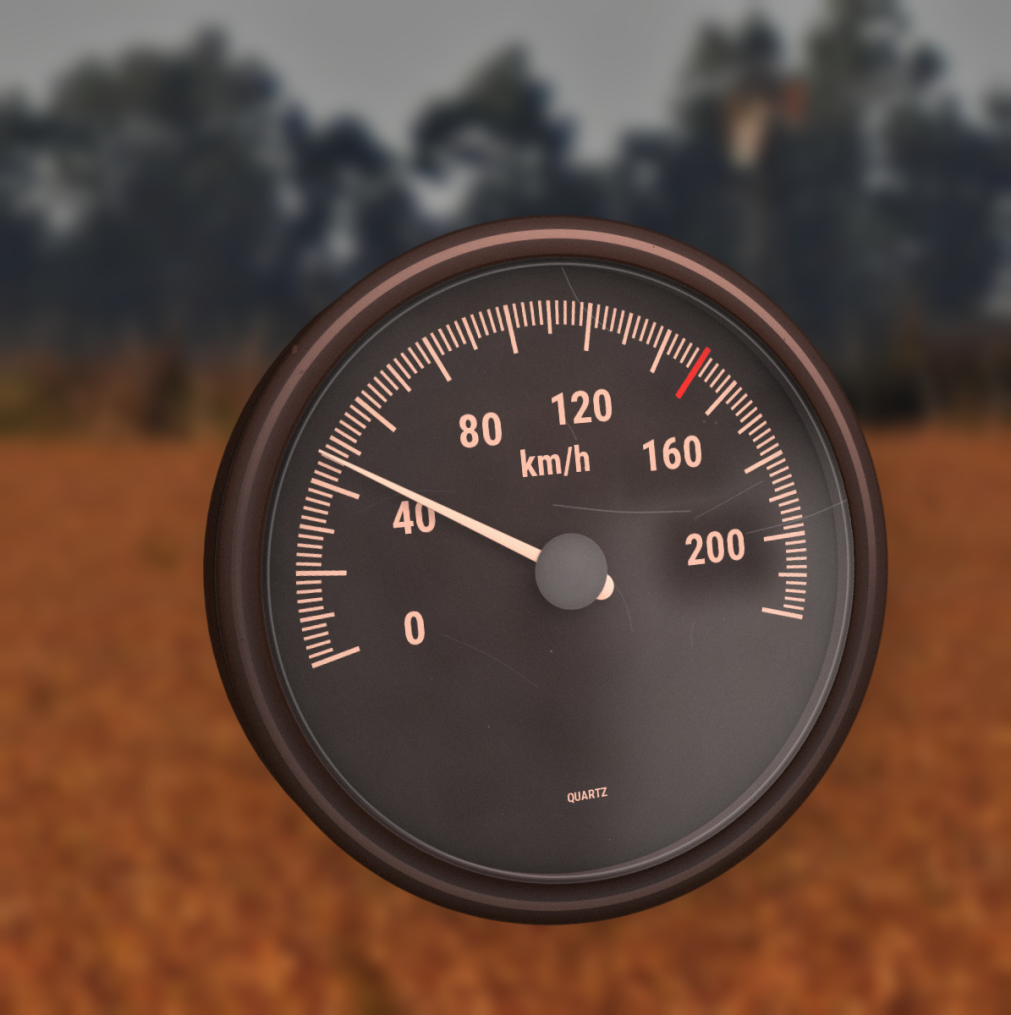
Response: 46 km/h
